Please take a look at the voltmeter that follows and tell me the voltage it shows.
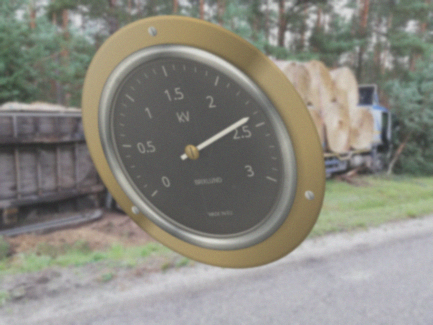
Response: 2.4 kV
